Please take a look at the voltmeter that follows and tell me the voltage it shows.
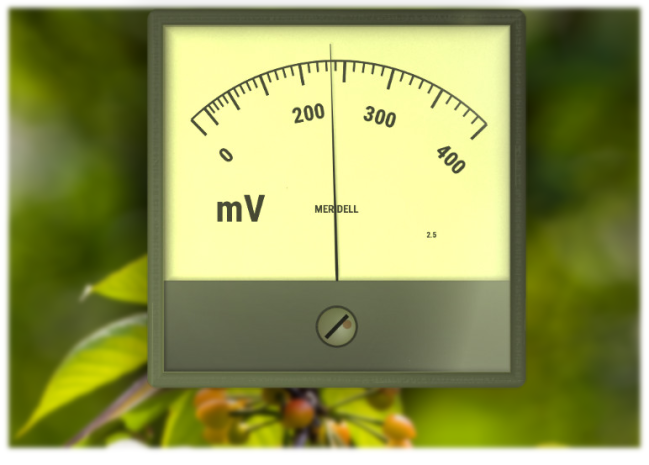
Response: 235 mV
